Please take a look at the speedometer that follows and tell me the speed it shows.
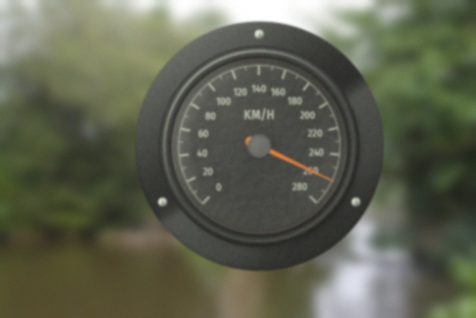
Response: 260 km/h
